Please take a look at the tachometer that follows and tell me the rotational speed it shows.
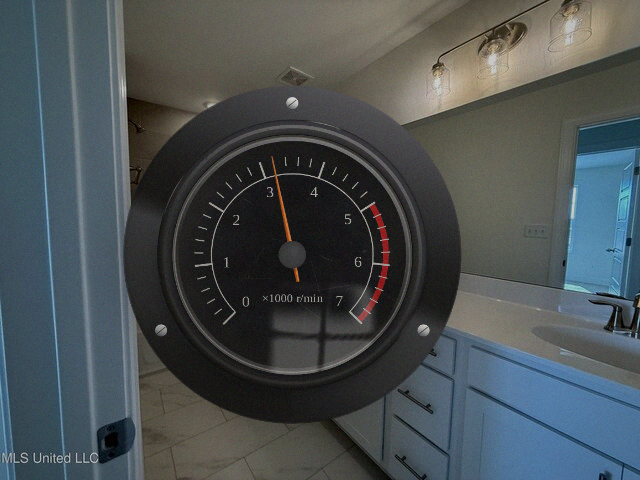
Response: 3200 rpm
